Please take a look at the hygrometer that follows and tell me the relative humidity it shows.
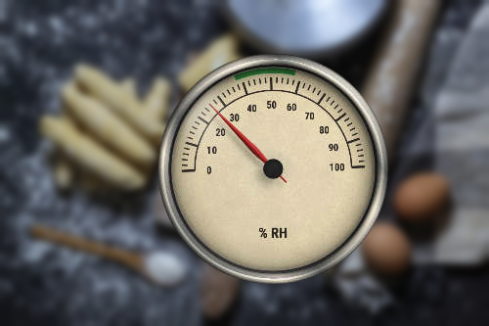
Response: 26 %
